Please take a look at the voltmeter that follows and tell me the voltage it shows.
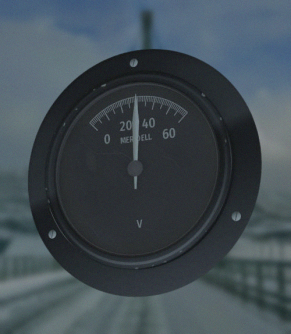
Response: 30 V
